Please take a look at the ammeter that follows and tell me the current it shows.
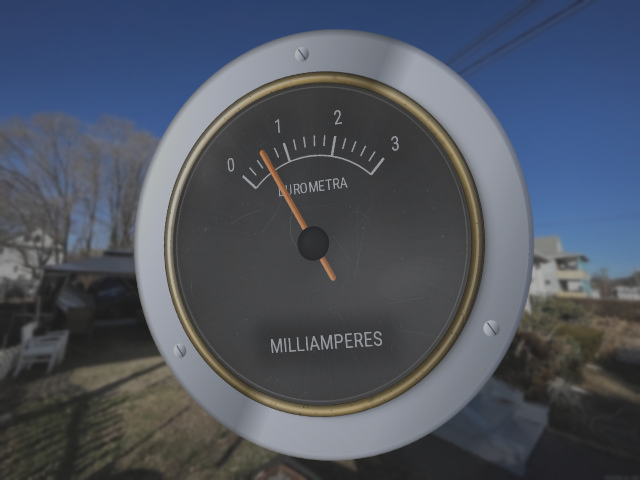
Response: 0.6 mA
